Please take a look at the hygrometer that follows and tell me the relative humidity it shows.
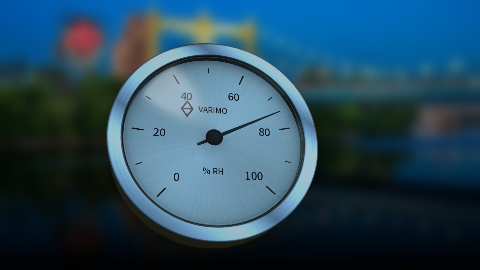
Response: 75 %
